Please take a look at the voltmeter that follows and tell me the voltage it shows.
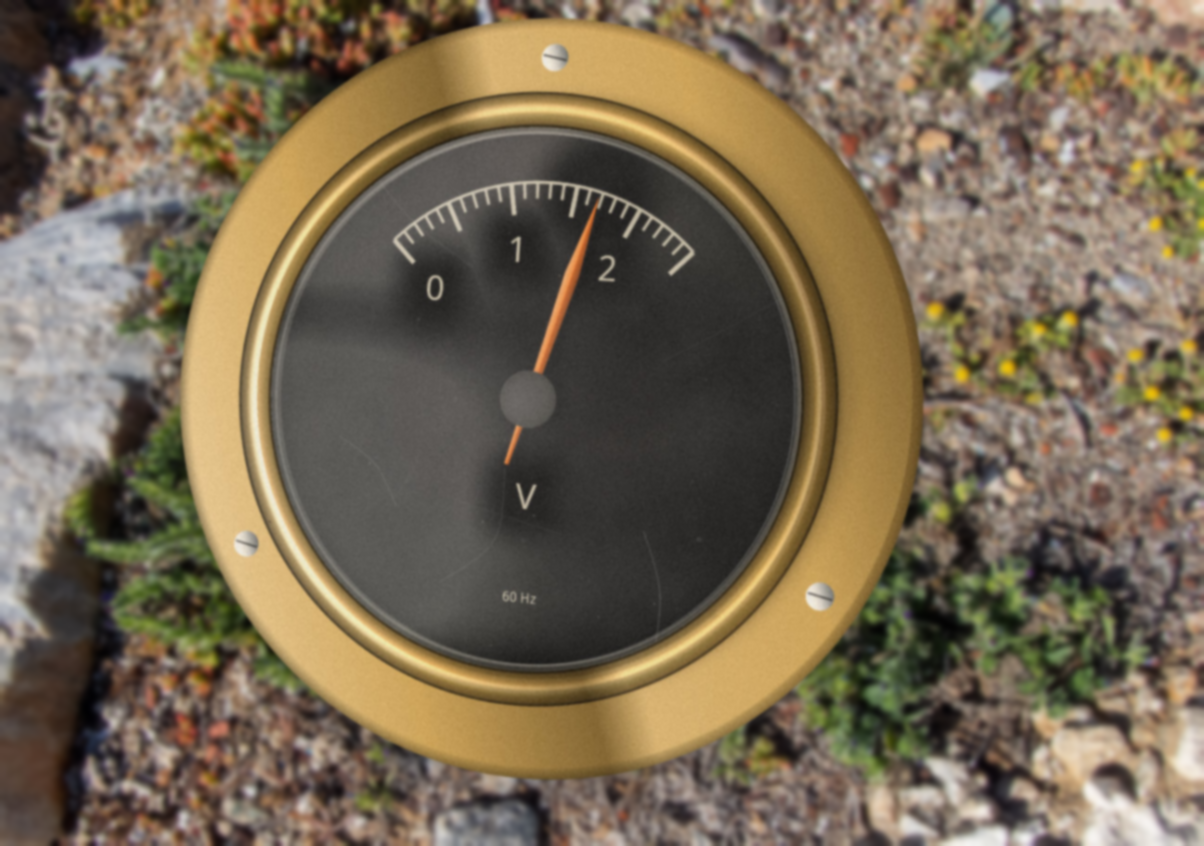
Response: 1.7 V
